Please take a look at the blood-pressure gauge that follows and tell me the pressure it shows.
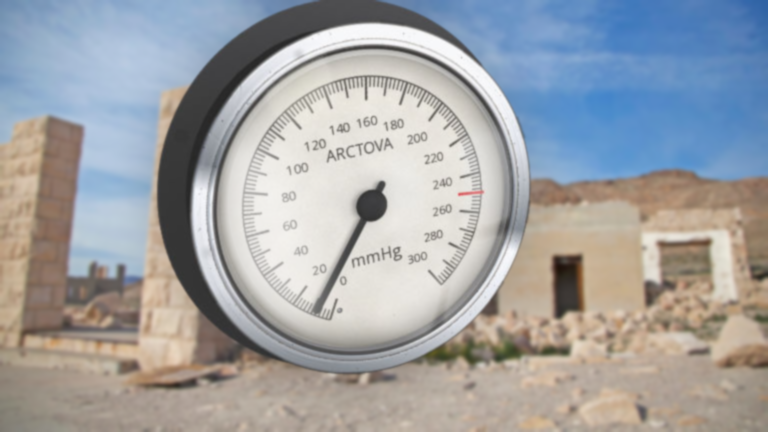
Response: 10 mmHg
